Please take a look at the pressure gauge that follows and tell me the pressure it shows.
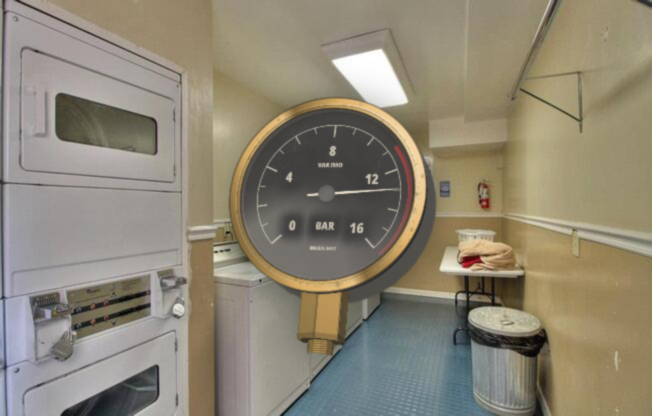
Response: 13 bar
